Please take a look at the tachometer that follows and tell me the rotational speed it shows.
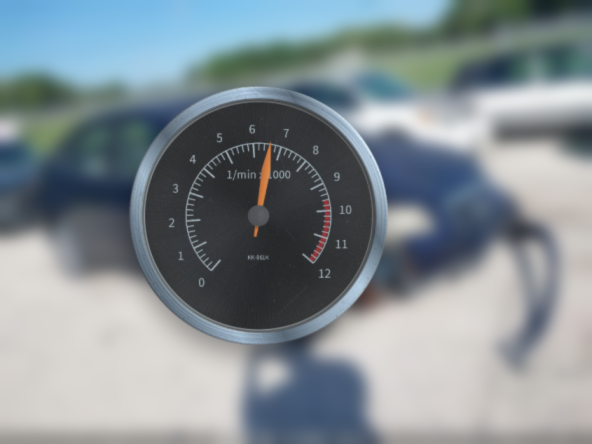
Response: 6600 rpm
